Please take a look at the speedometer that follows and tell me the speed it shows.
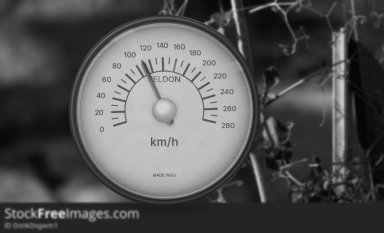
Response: 110 km/h
